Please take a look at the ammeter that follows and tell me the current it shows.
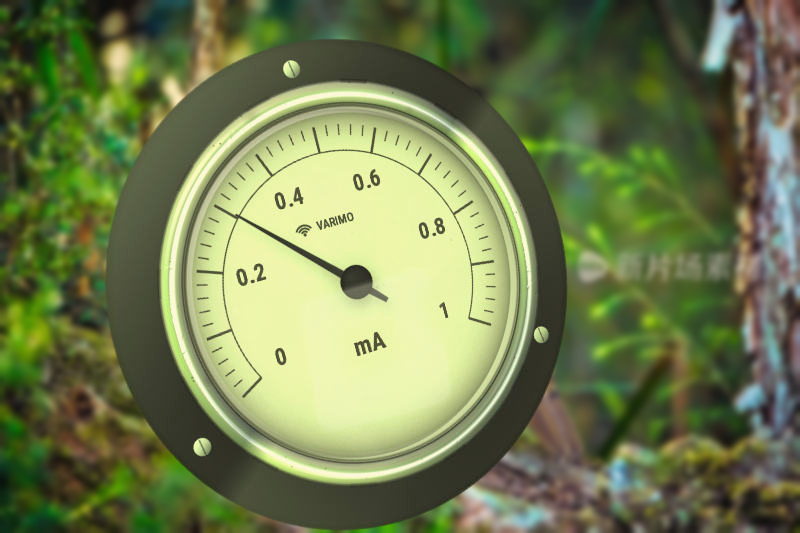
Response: 0.3 mA
